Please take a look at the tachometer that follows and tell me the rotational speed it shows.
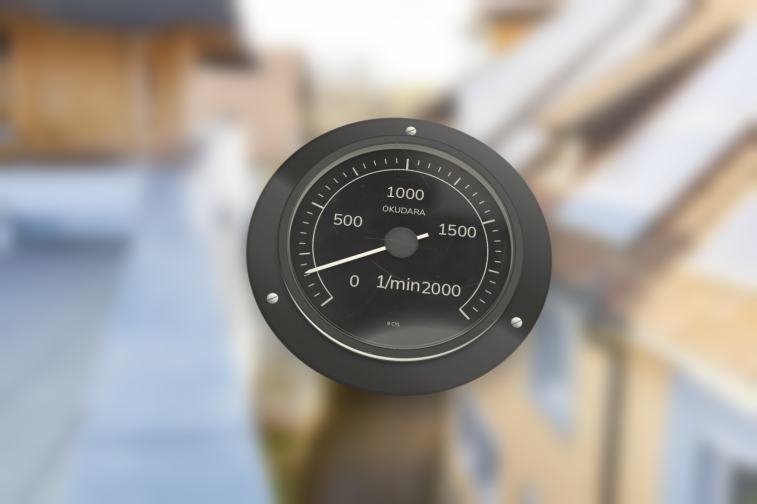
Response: 150 rpm
